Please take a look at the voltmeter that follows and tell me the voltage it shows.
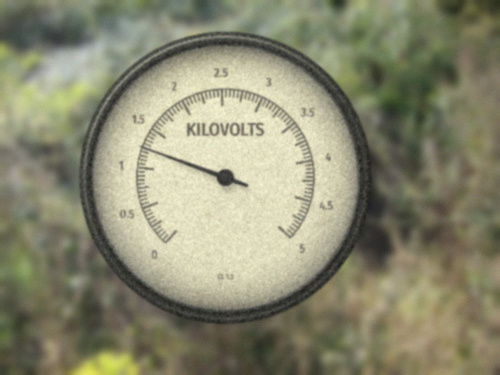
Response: 1.25 kV
